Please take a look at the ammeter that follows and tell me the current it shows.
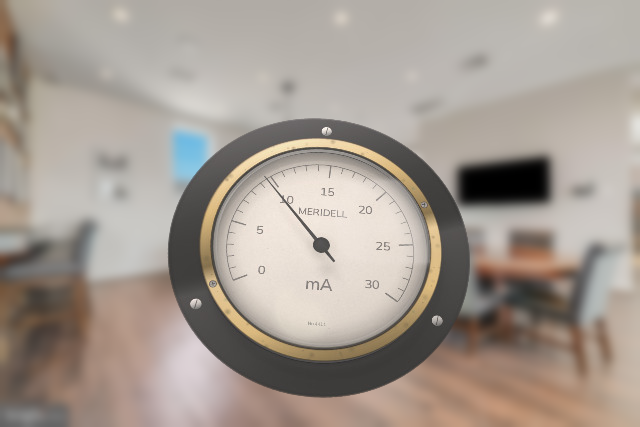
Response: 9.5 mA
